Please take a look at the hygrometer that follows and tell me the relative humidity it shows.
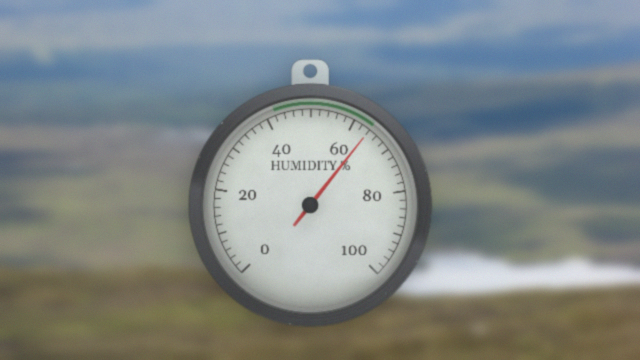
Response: 64 %
